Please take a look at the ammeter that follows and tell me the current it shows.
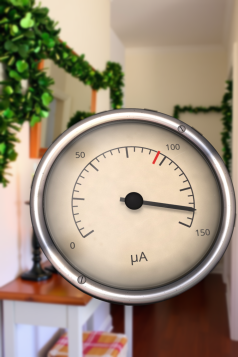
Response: 140 µA
